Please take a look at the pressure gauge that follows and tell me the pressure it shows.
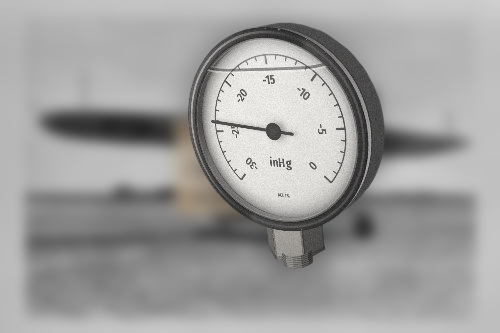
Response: -24 inHg
